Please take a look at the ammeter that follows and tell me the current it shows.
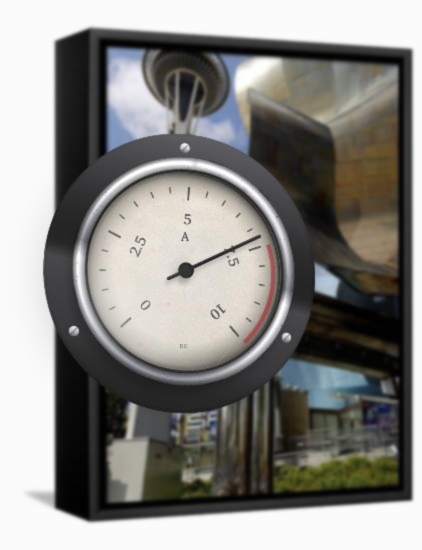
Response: 7.25 A
